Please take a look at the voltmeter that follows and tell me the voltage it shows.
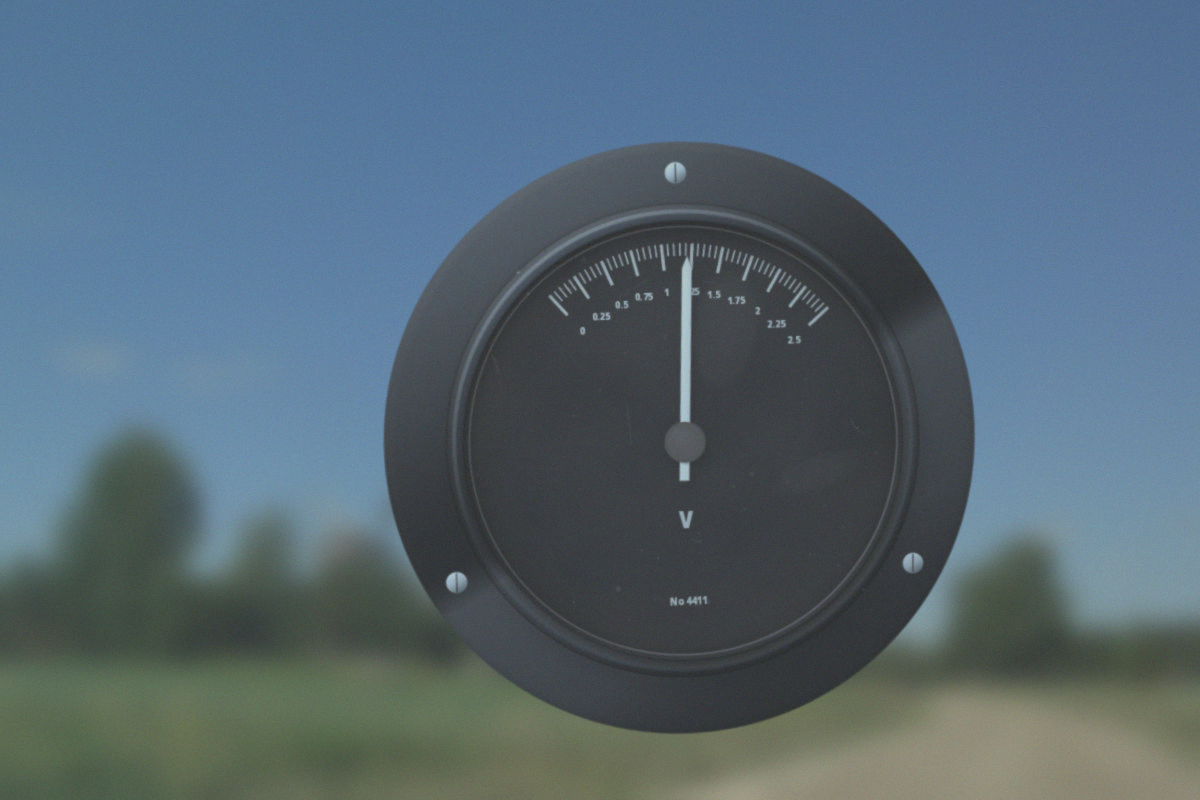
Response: 1.2 V
